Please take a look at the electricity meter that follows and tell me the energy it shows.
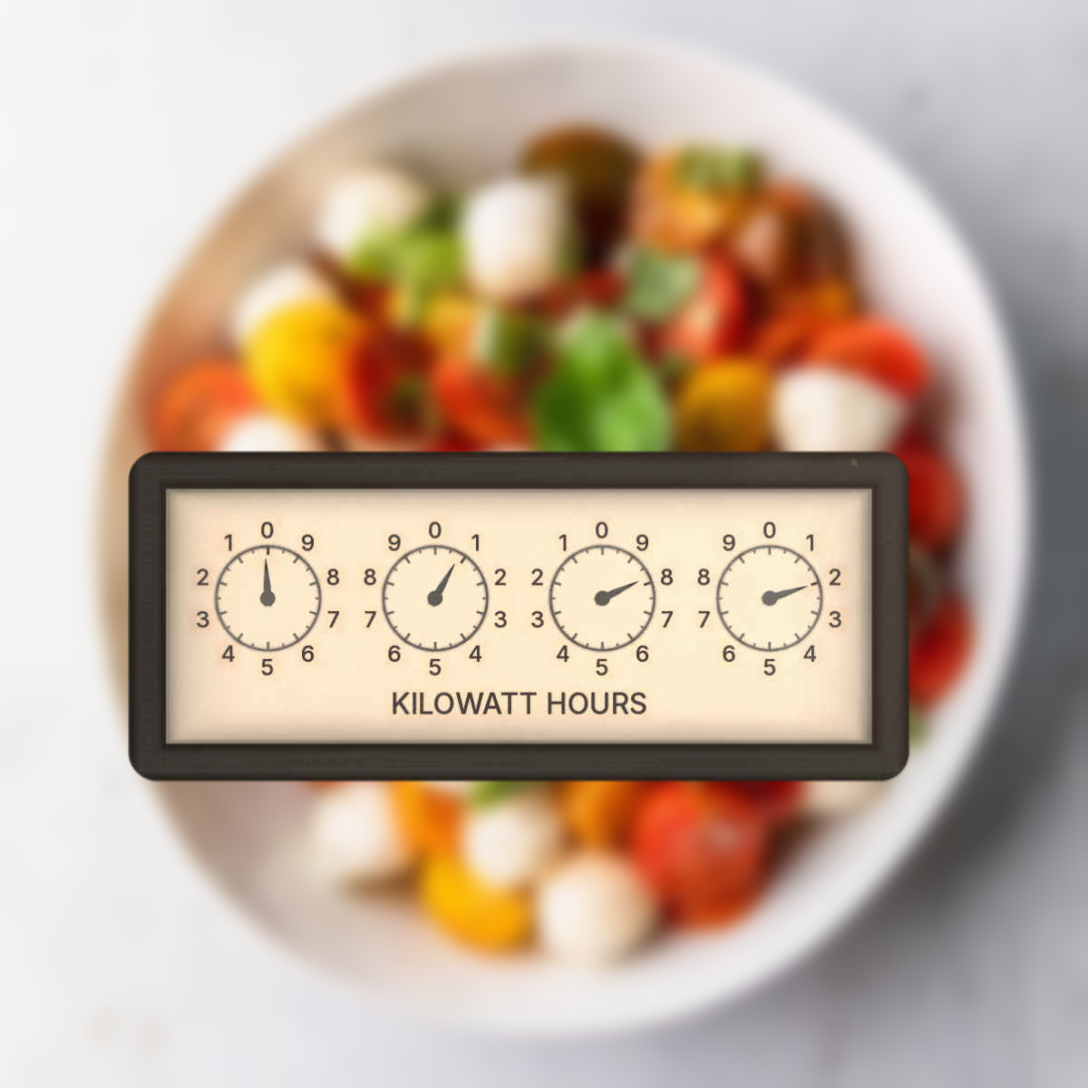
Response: 82 kWh
